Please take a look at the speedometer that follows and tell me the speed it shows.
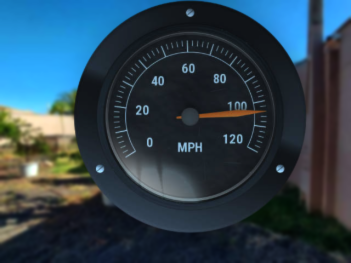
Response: 104 mph
